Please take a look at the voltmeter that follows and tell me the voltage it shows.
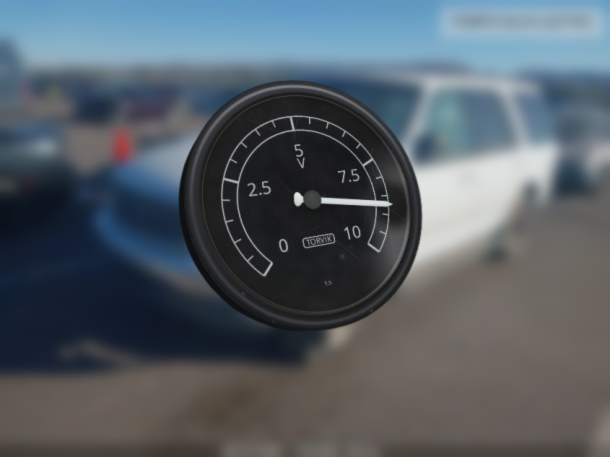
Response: 8.75 V
